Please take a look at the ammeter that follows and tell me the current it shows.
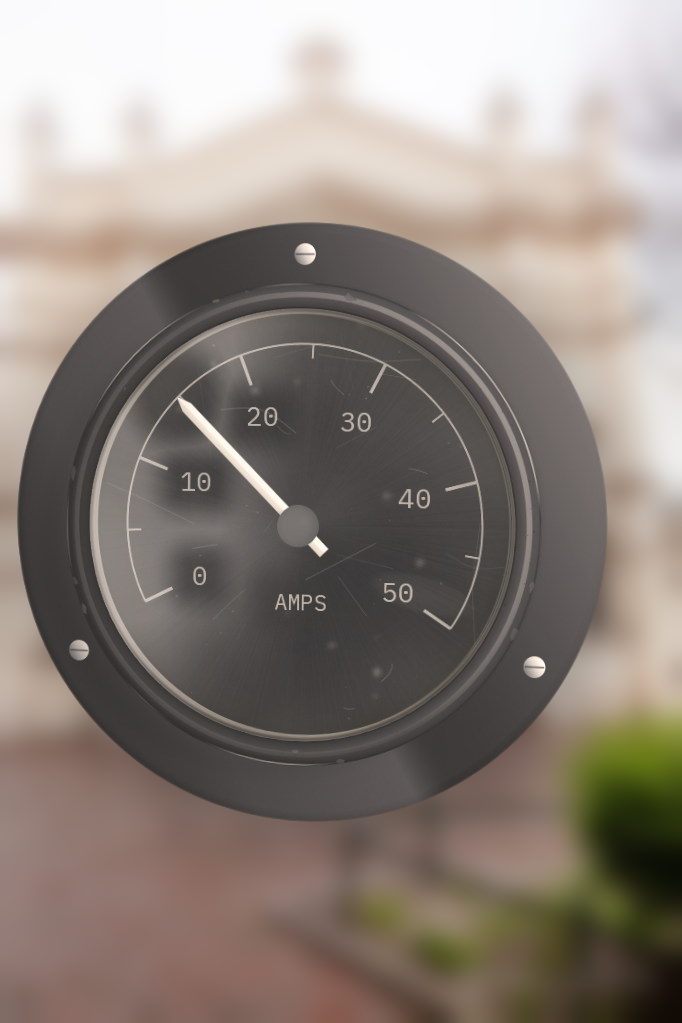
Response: 15 A
